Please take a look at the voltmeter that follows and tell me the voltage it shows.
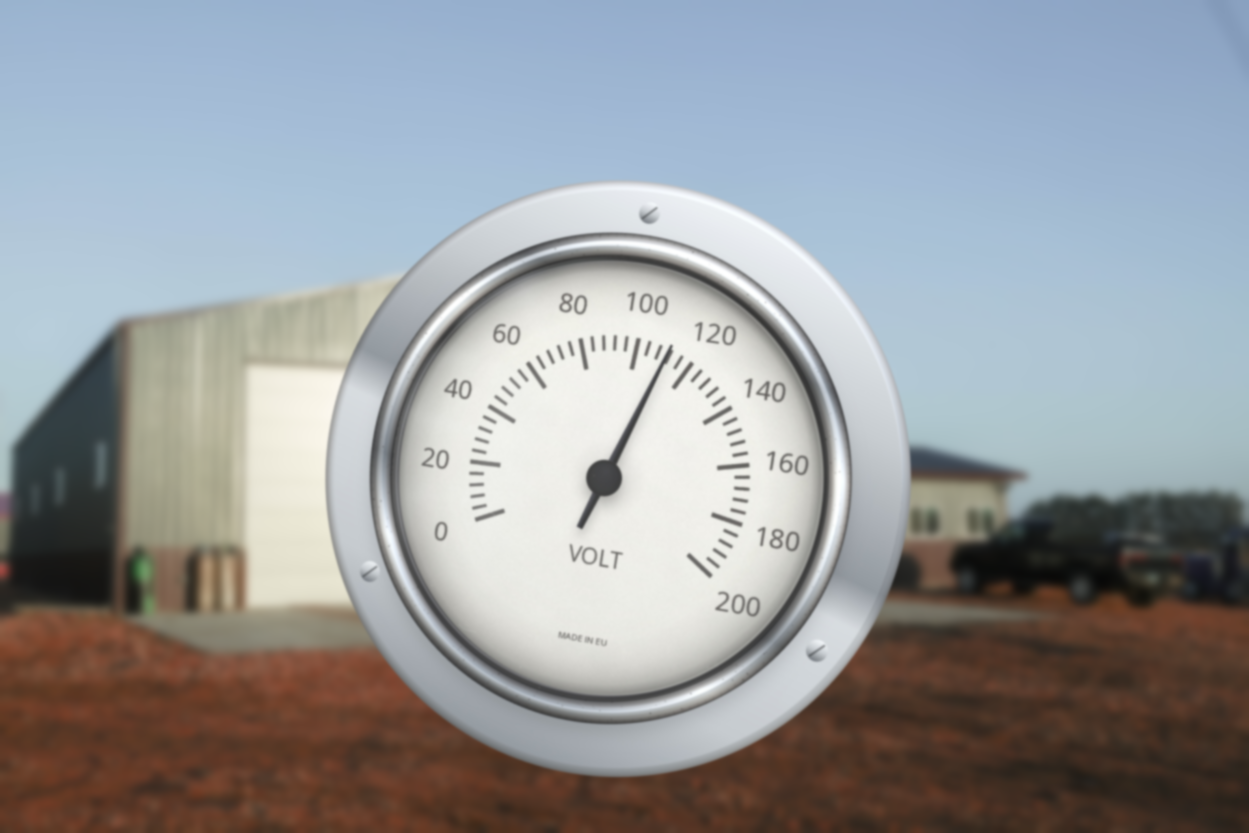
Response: 112 V
